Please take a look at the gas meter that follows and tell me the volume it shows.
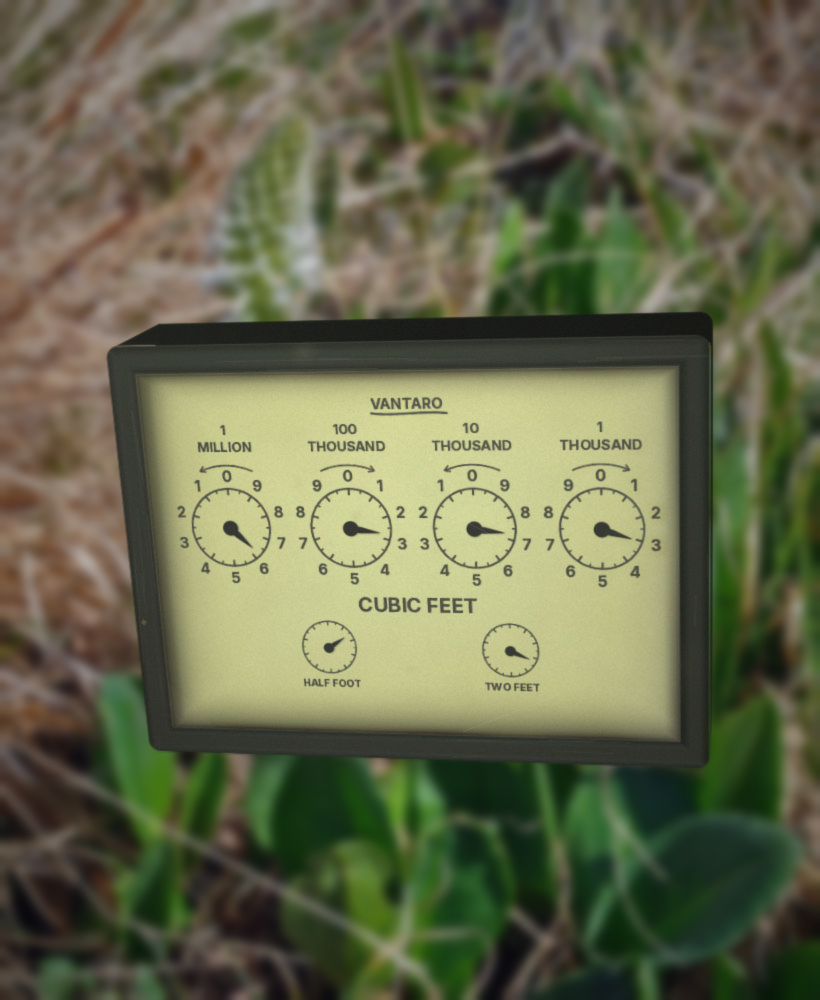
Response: 627300 ft³
